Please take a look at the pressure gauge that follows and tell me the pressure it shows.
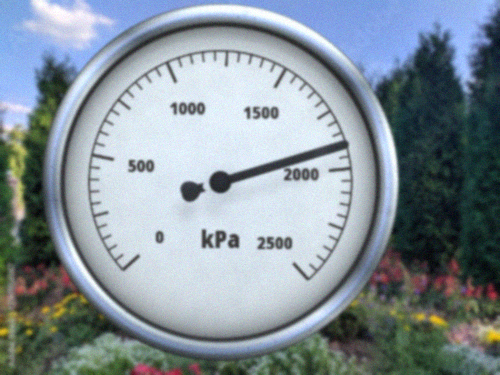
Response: 1900 kPa
